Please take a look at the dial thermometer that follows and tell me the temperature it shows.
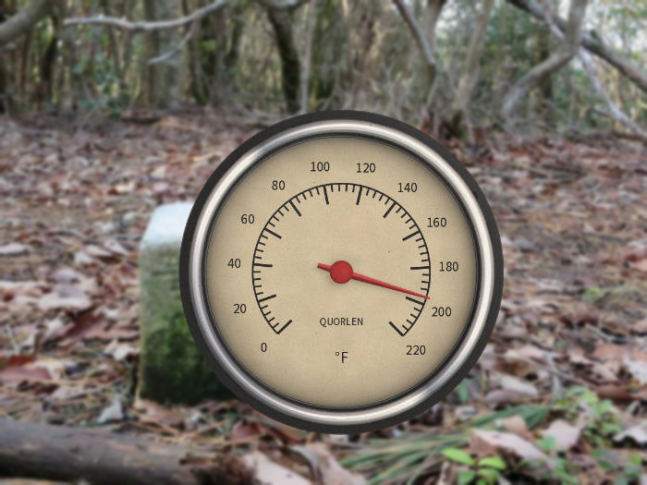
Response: 196 °F
